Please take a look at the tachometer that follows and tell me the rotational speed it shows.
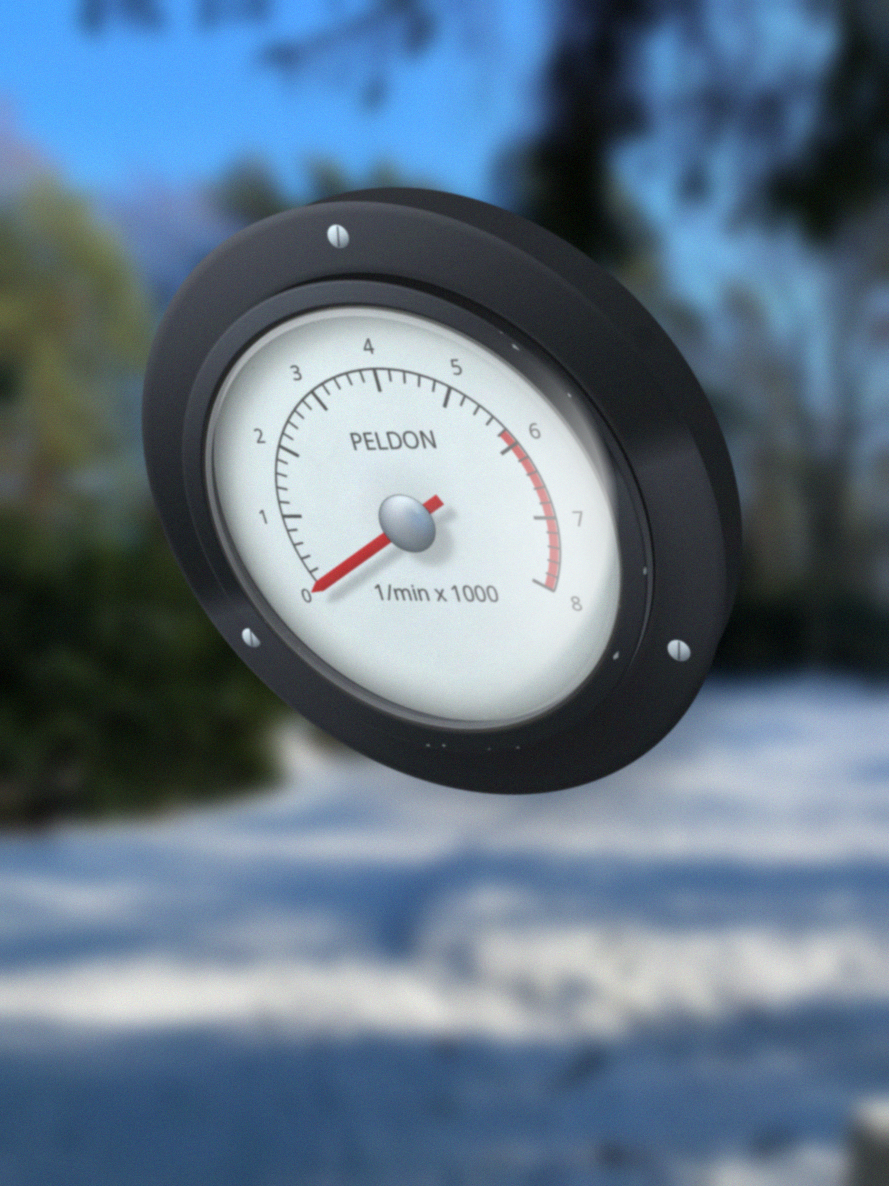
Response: 0 rpm
